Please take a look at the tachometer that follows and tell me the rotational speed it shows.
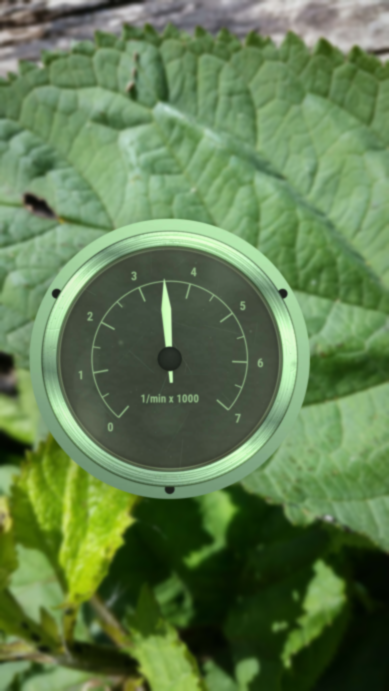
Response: 3500 rpm
